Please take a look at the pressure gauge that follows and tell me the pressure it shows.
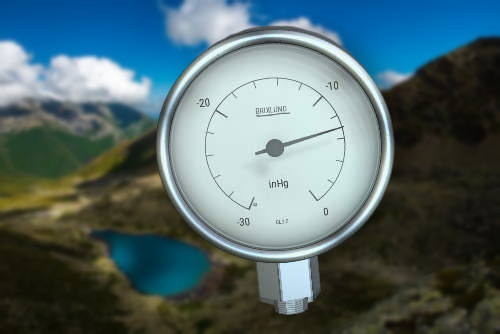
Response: -7 inHg
